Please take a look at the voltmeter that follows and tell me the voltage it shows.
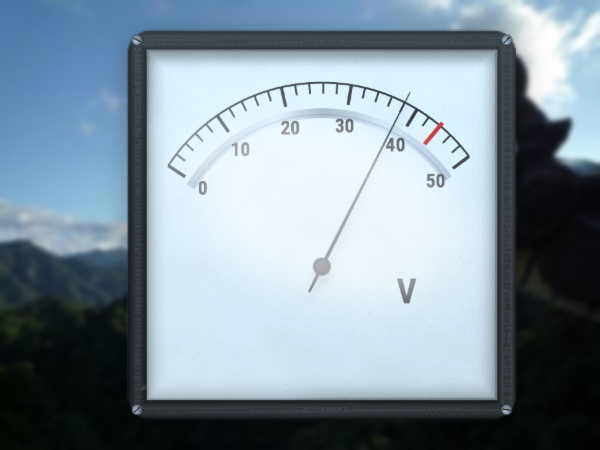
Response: 38 V
